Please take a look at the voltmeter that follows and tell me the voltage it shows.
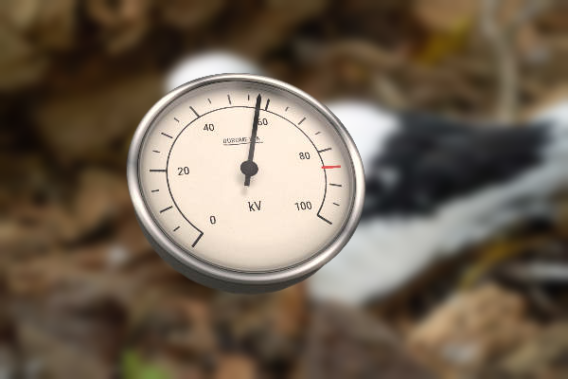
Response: 57.5 kV
